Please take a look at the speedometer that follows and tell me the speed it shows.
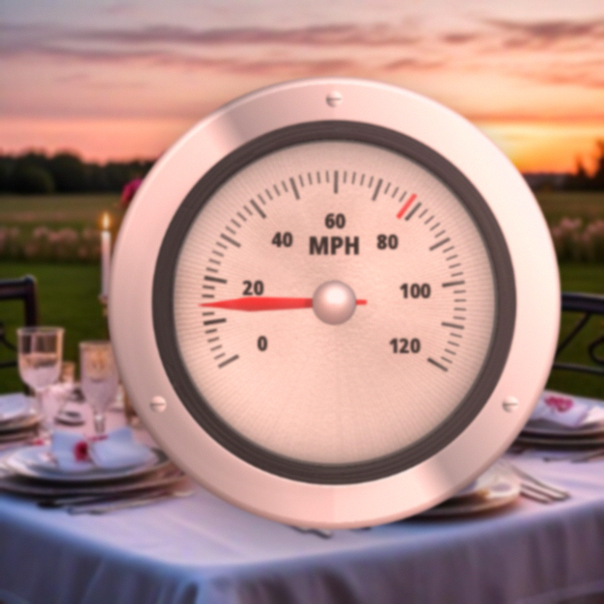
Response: 14 mph
